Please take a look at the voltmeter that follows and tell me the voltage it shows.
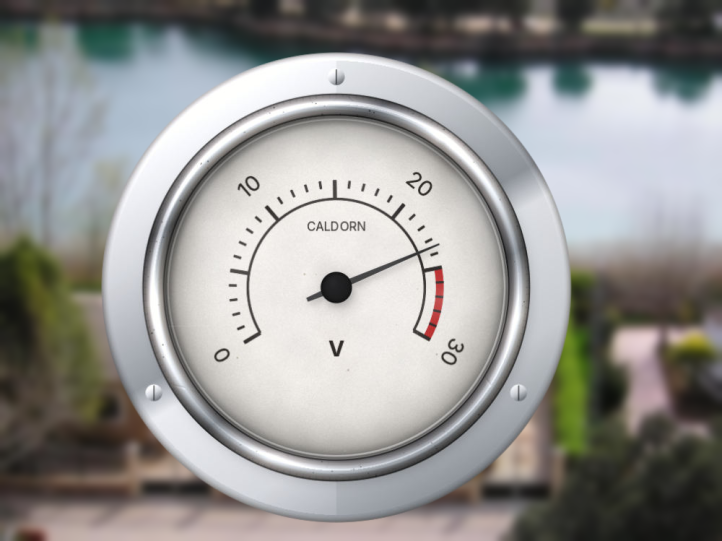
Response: 23.5 V
